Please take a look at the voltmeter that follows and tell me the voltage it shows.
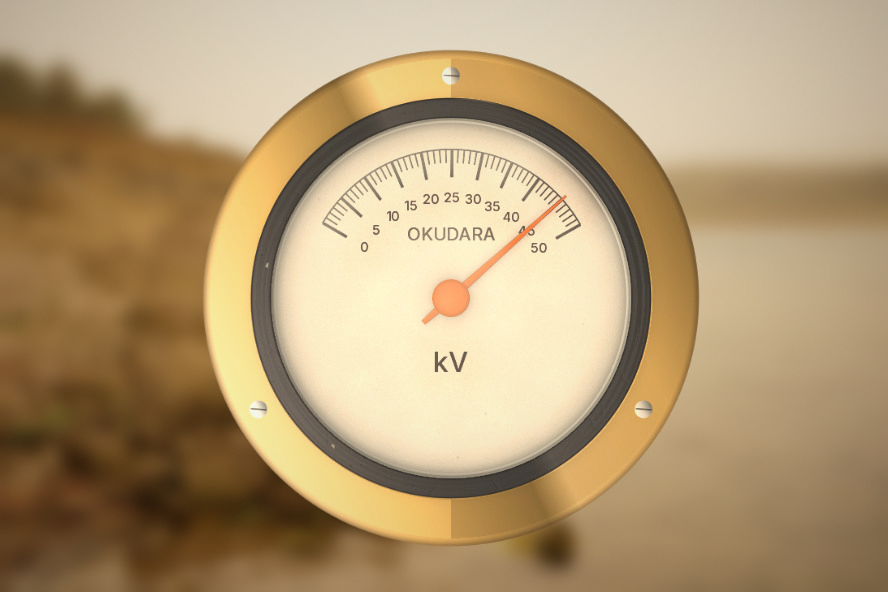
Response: 45 kV
